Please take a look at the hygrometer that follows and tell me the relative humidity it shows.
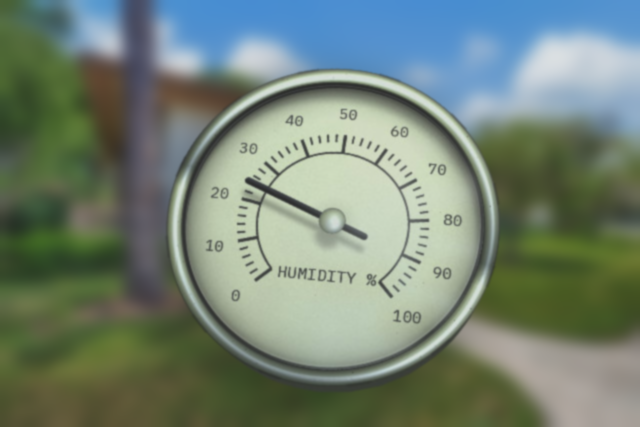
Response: 24 %
